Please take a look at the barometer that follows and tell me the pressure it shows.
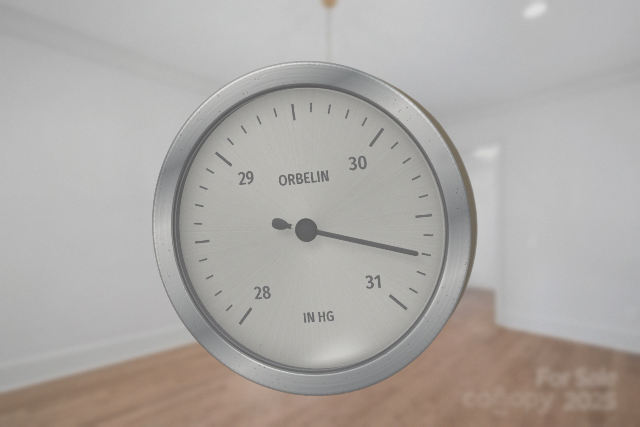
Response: 30.7 inHg
